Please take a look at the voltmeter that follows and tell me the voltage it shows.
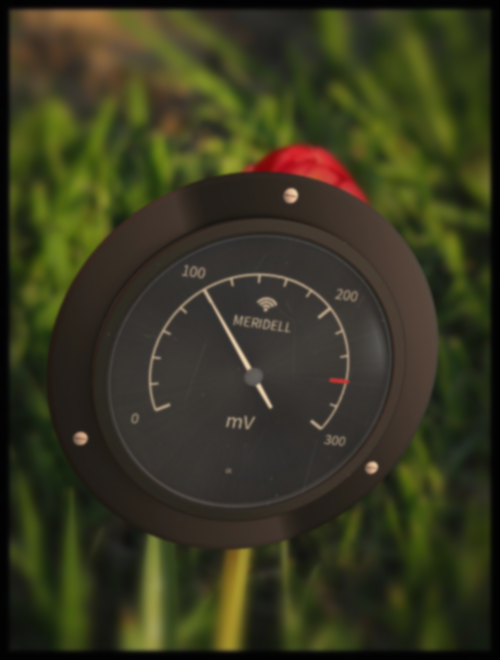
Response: 100 mV
